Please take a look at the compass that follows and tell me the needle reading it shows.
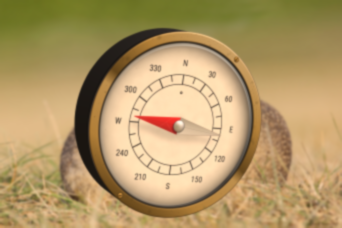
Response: 277.5 °
